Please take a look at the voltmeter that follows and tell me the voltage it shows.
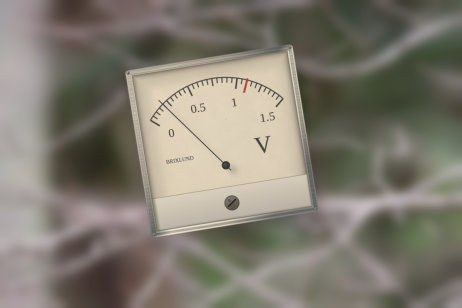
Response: 0.2 V
